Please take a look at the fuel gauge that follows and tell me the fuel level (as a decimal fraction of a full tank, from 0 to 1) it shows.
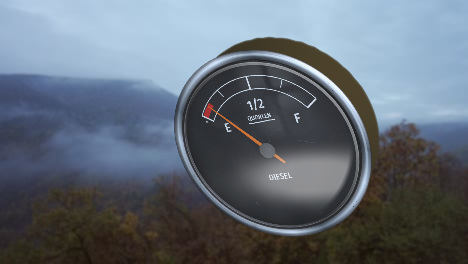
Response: 0.125
